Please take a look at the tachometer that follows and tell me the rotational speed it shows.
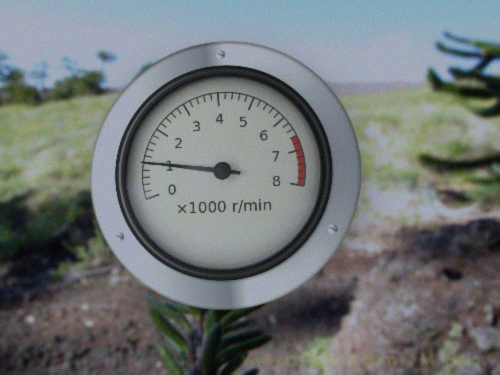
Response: 1000 rpm
